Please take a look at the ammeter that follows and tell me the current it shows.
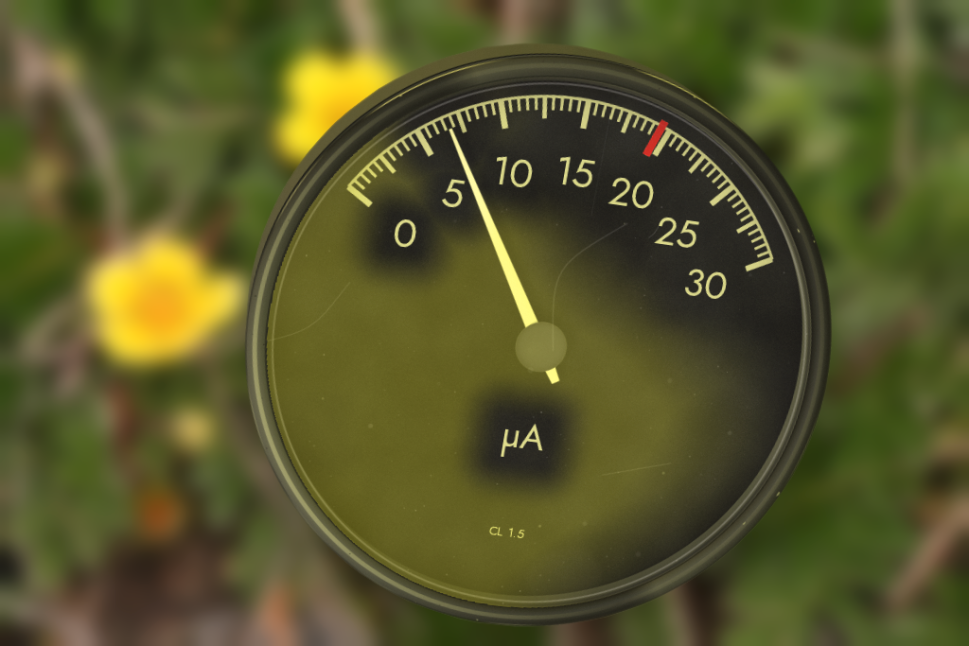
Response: 6.75 µA
